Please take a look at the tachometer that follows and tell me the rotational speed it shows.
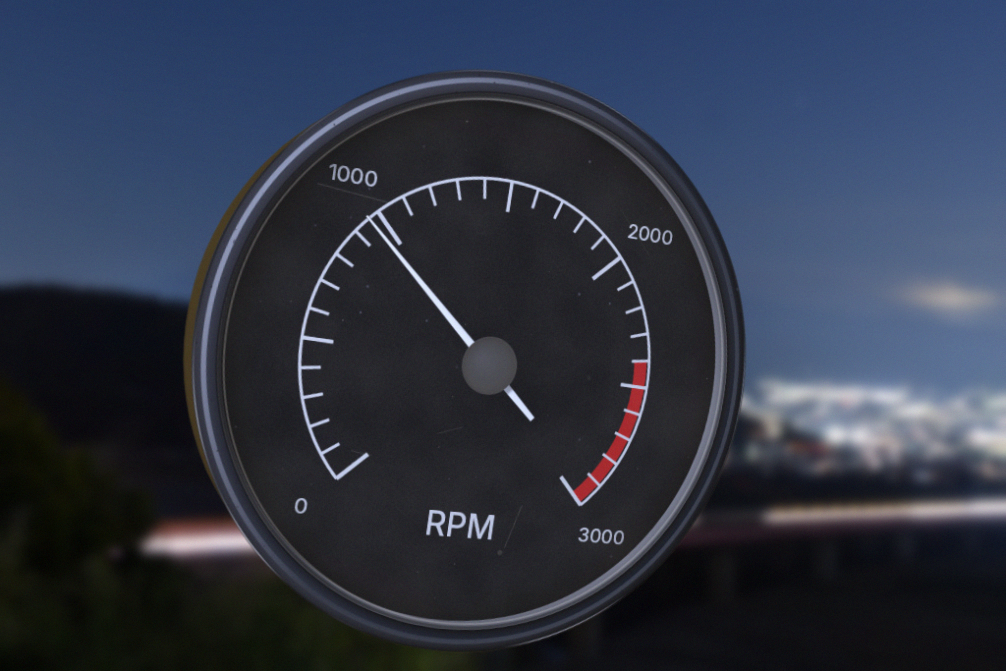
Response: 950 rpm
